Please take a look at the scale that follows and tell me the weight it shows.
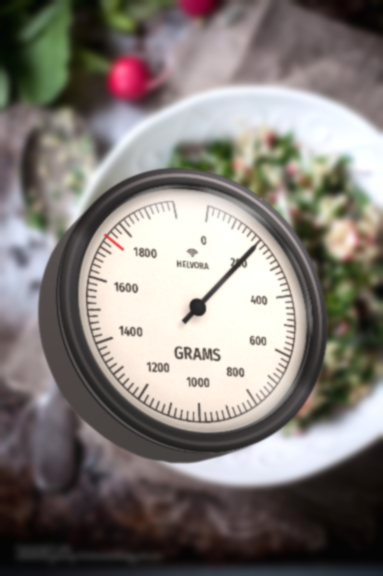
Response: 200 g
